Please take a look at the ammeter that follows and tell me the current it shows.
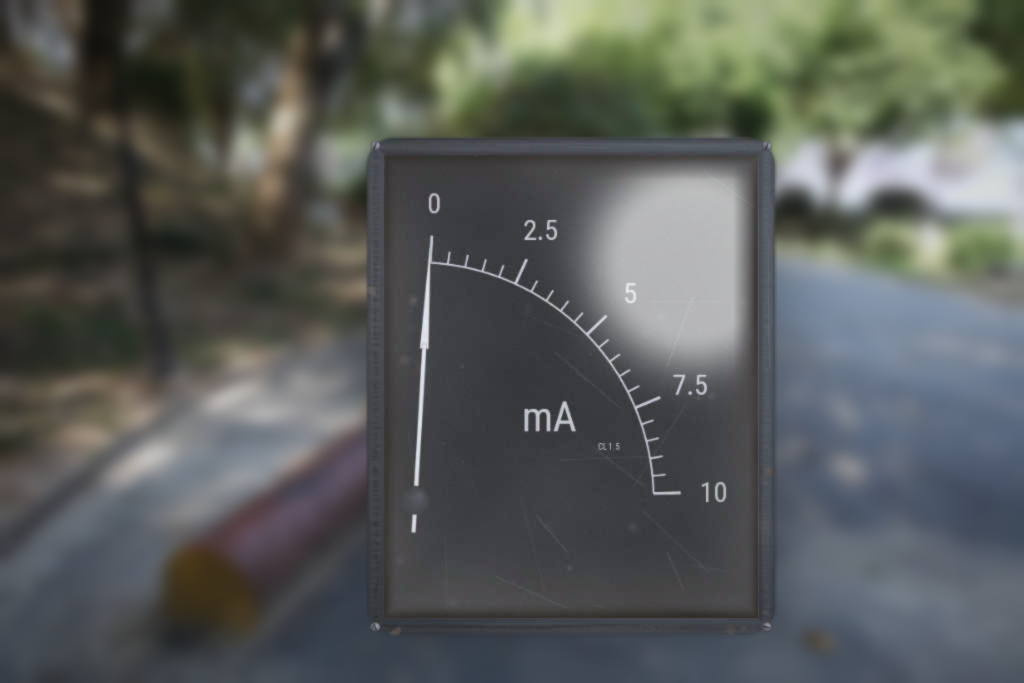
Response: 0 mA
